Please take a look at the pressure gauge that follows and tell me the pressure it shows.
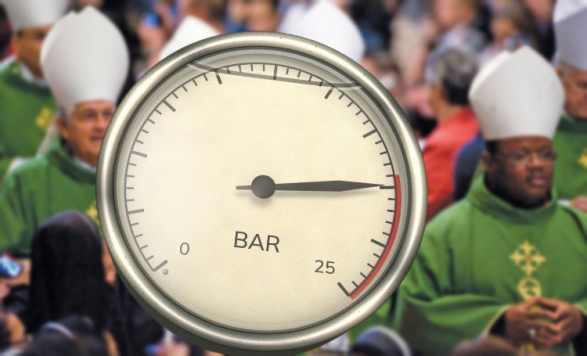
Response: 20 bar
